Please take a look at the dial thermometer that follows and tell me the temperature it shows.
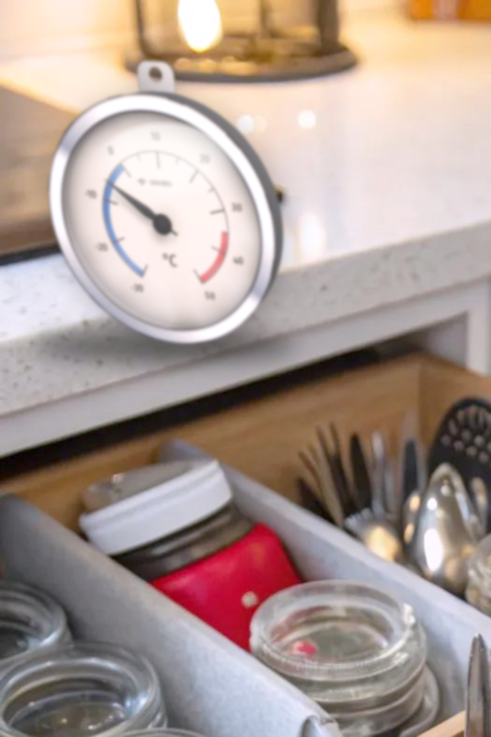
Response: -5 °C
